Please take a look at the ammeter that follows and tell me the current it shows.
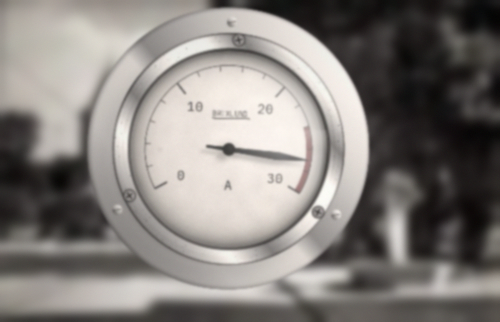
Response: 27 A
